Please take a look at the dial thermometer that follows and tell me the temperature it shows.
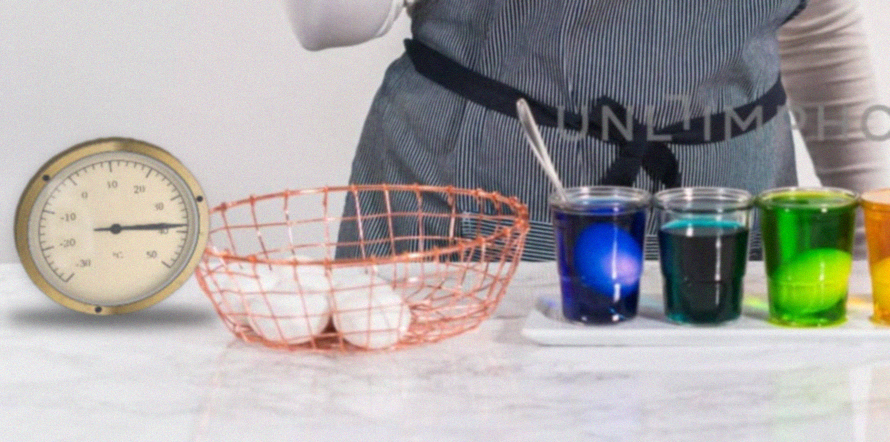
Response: 38 °C
